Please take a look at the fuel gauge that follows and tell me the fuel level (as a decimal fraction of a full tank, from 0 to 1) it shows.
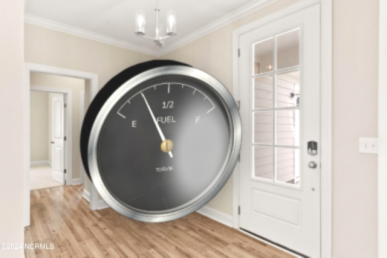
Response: 0.25
